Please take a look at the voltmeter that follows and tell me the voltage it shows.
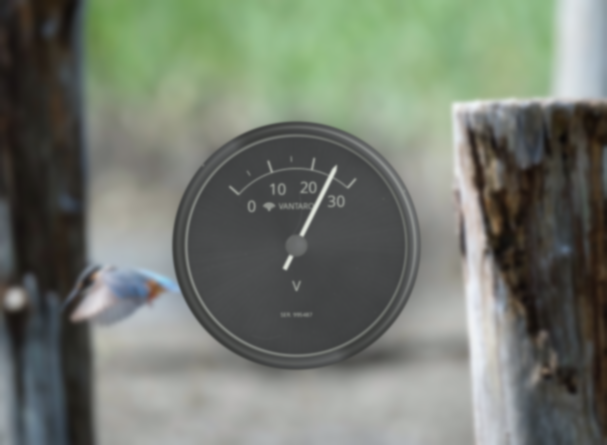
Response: 25 V
